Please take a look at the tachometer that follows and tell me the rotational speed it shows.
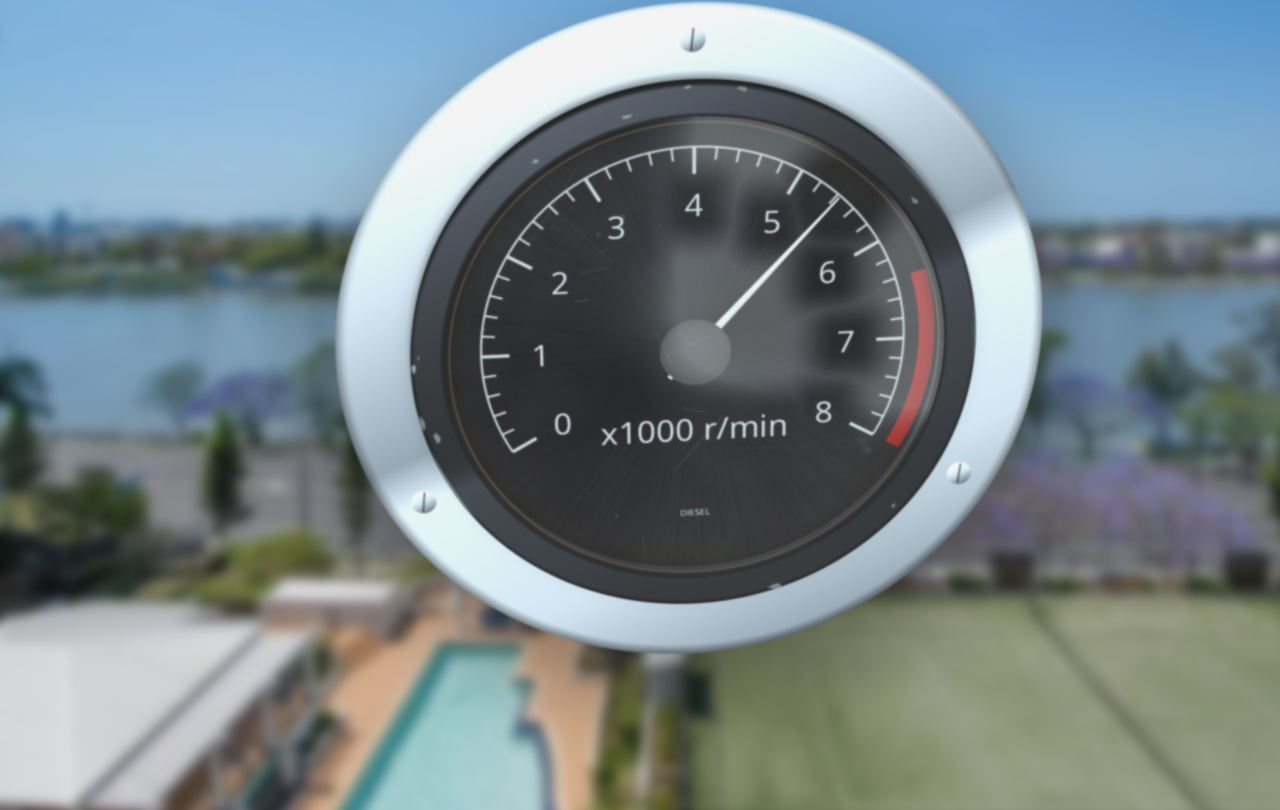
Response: 5400 rpm
